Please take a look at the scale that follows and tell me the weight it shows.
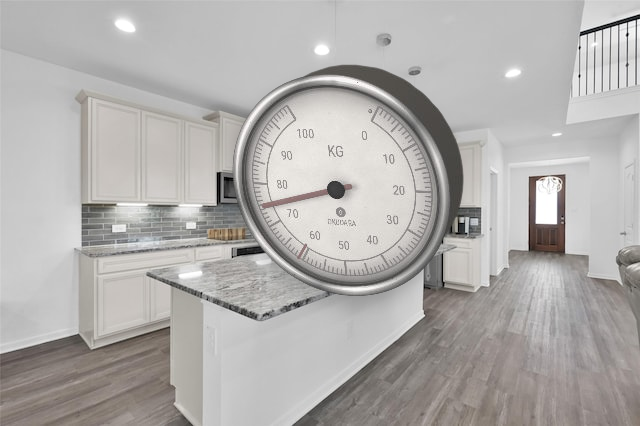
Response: 75 kg
